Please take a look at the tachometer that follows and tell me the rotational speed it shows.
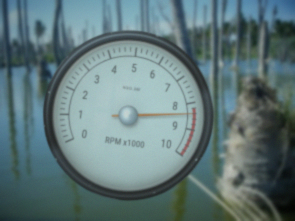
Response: 8400 rpm
